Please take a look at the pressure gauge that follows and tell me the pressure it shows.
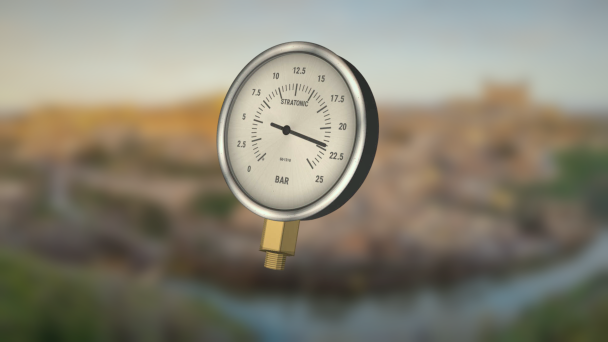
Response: 22 bar
